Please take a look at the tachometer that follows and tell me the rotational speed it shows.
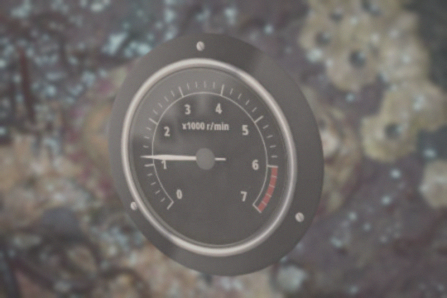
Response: 1200 rpm
